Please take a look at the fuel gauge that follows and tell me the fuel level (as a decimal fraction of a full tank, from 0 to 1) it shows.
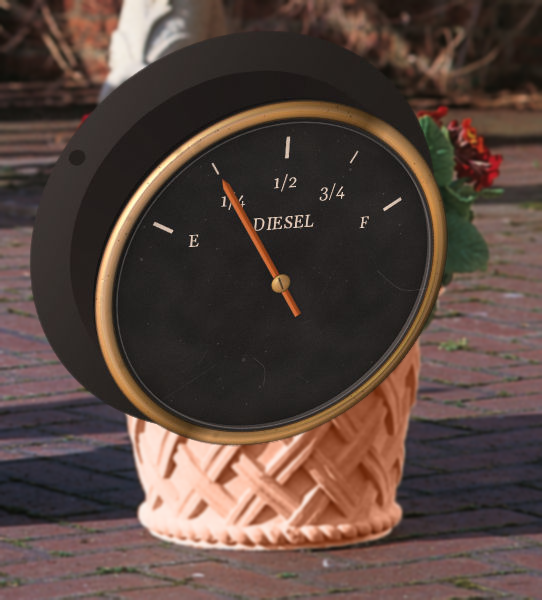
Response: 0.25
